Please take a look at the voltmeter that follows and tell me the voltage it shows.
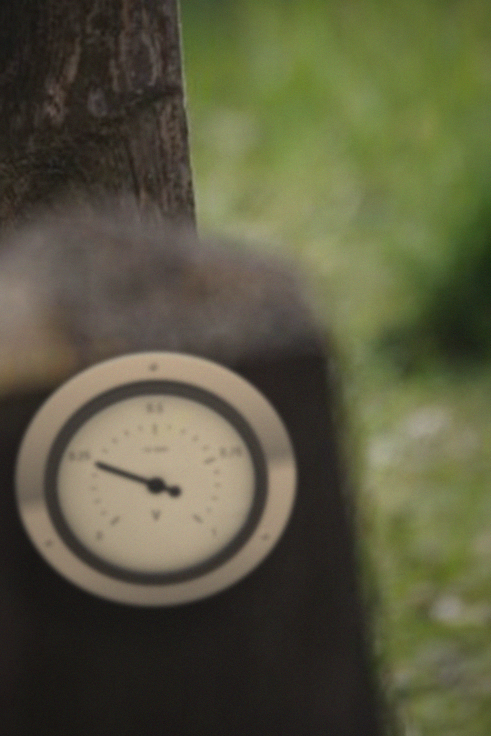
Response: 0.25 V
